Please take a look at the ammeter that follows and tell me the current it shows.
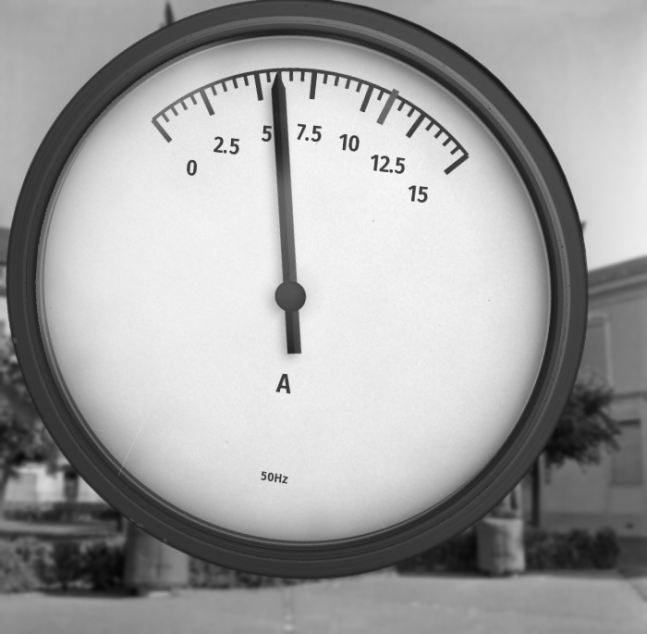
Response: 6 A
